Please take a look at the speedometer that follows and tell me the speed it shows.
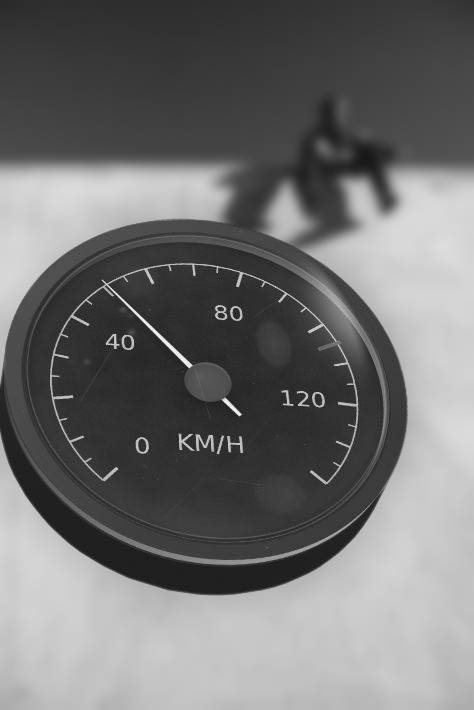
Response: 50 km/h
